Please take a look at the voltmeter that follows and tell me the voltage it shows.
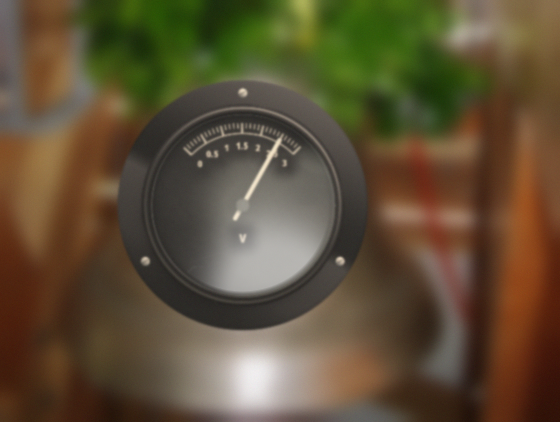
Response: 2.5 V
